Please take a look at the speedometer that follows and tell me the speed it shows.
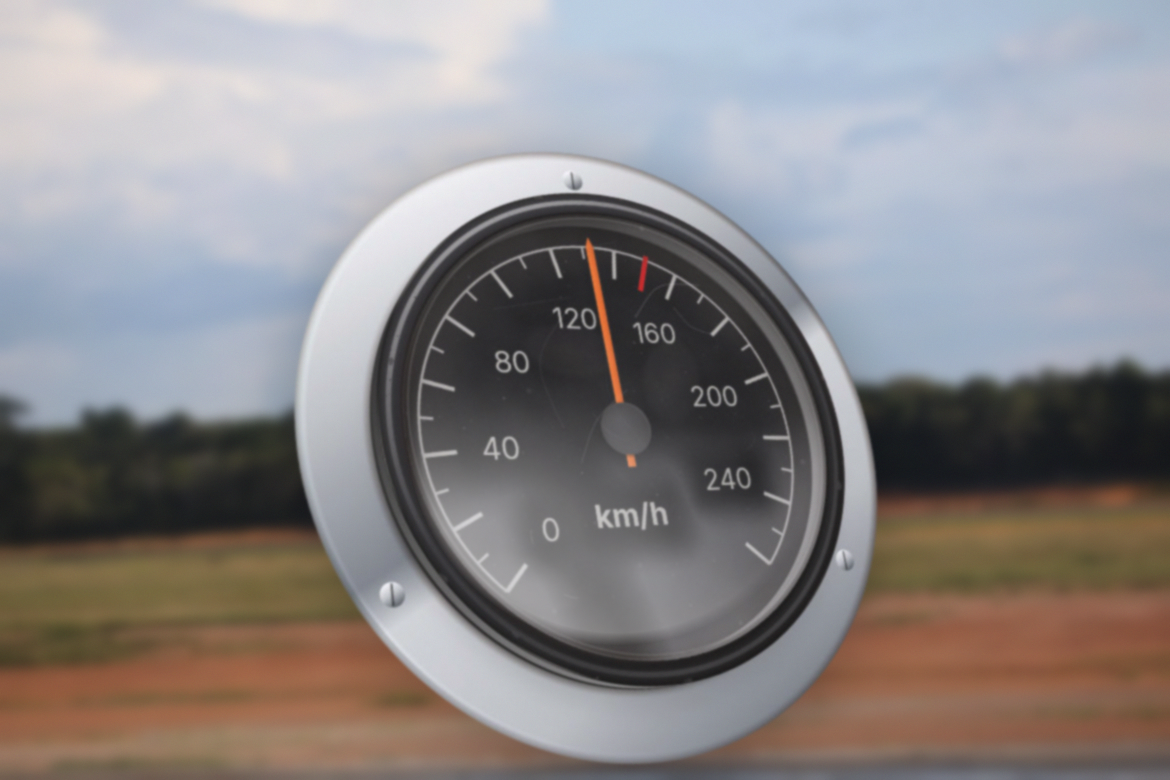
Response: 130 km/h
